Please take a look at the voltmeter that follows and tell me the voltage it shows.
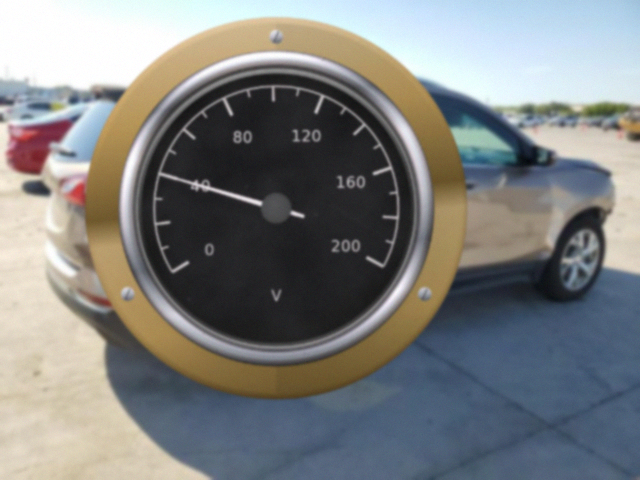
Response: 40 V
